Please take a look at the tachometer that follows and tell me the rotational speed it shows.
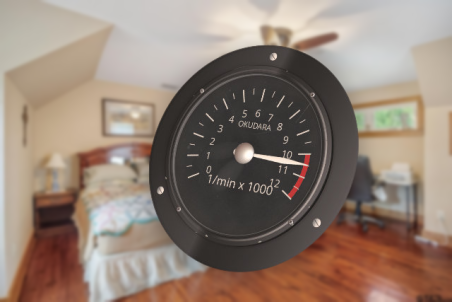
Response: 10500 rpm
